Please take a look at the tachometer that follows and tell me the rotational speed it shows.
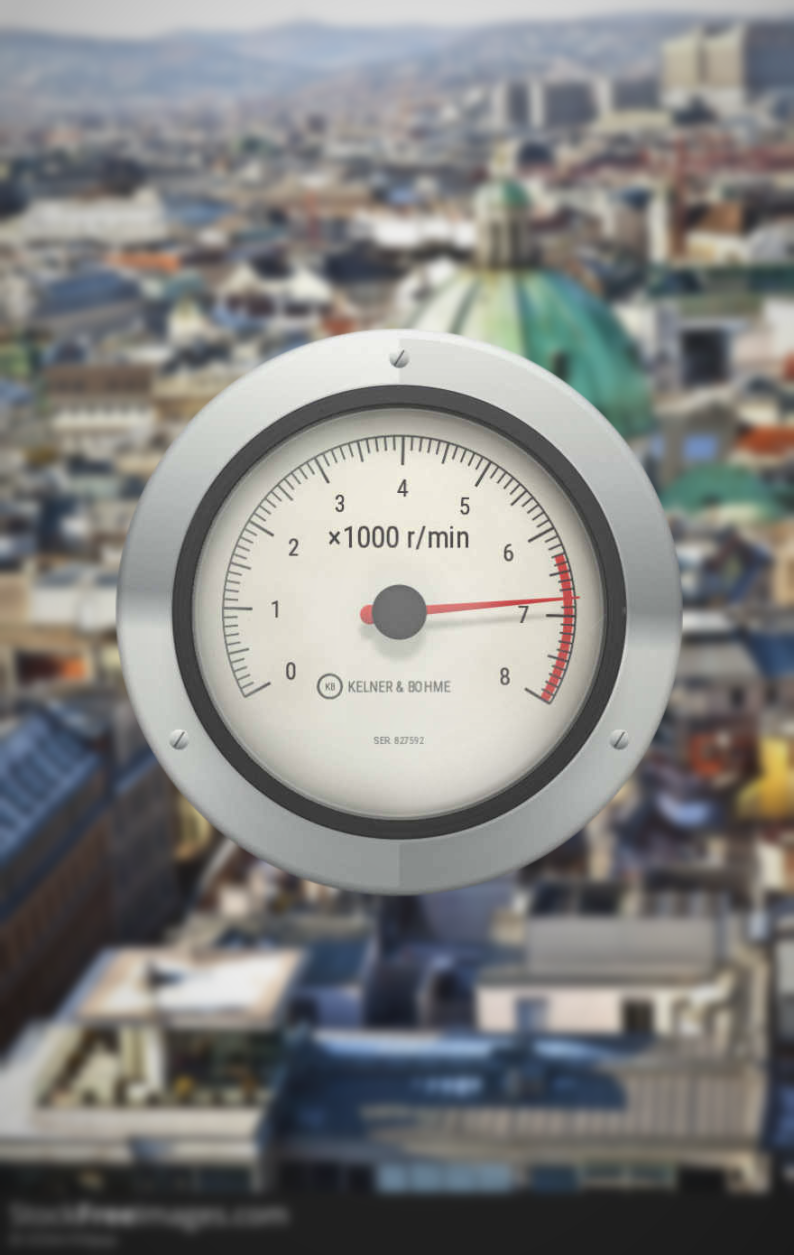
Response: 6800 rpm
